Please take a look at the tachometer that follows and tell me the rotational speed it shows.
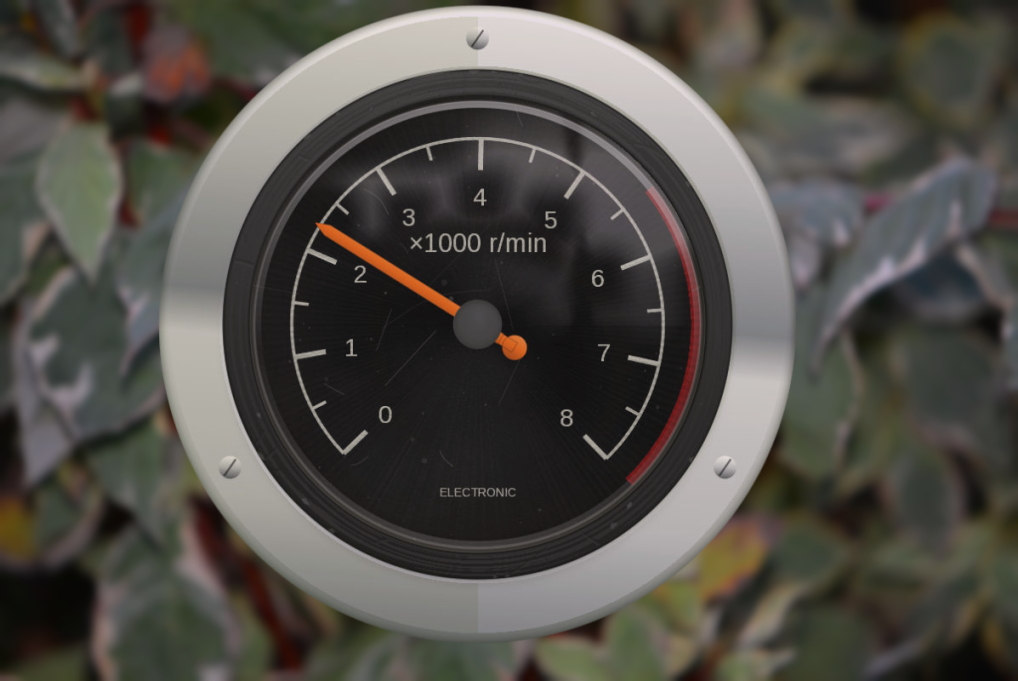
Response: 2250 rpm
